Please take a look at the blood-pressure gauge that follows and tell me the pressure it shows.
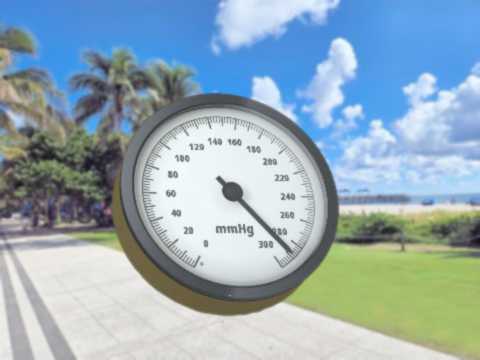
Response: 290 mmHg
